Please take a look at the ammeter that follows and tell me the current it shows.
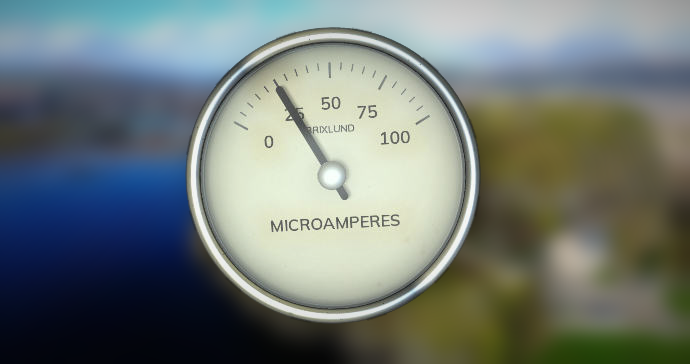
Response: 25 µA
